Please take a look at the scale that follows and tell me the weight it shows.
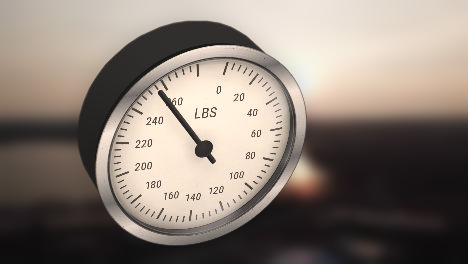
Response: 256 lb
